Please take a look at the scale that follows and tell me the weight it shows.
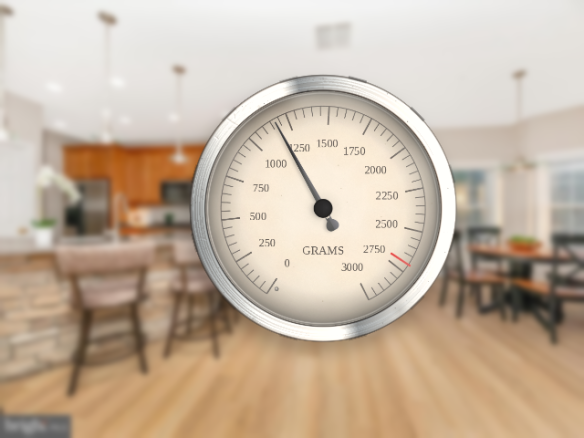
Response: 1175 g
